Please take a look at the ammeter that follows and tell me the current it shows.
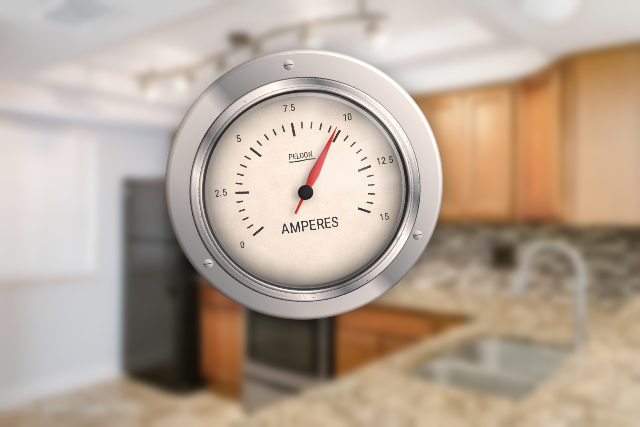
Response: 9.75 A
